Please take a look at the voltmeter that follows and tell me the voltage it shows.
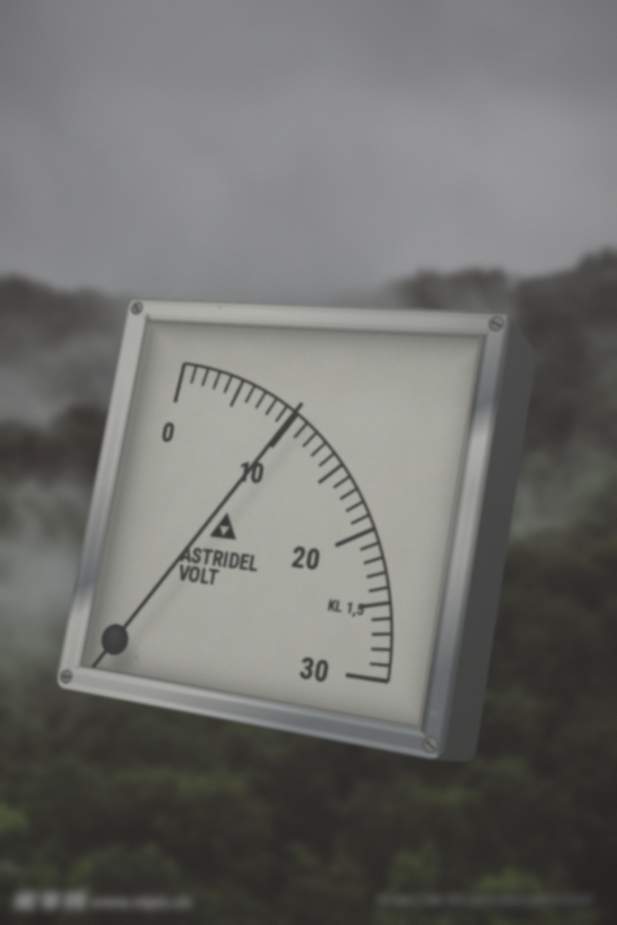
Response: 10 V
